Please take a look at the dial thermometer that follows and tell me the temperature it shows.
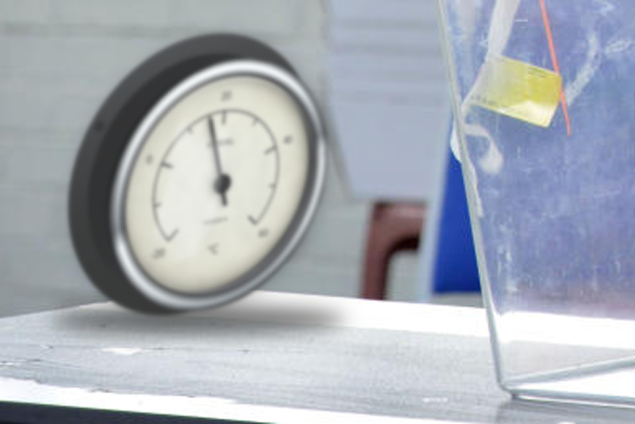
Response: 15 °C
